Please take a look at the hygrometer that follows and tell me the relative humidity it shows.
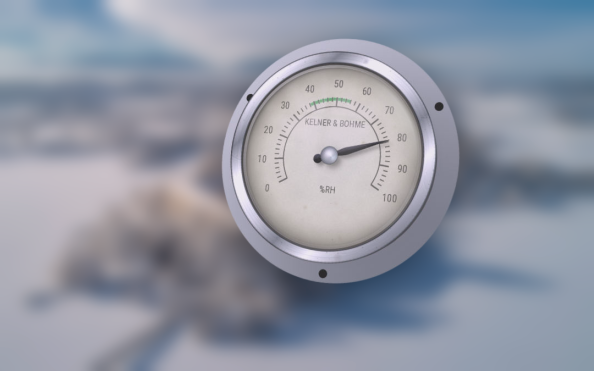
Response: 80 %
